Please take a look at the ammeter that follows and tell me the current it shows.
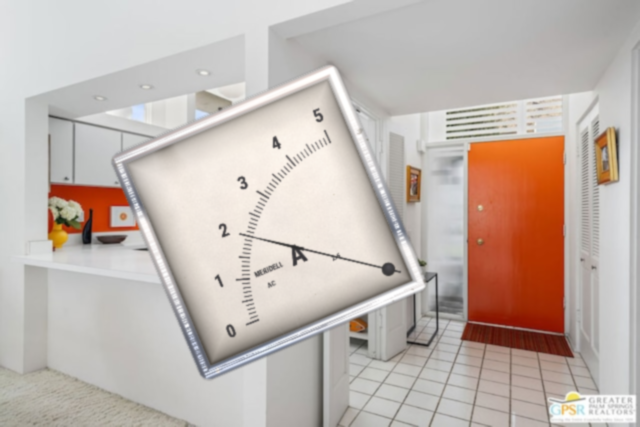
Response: 2 A
